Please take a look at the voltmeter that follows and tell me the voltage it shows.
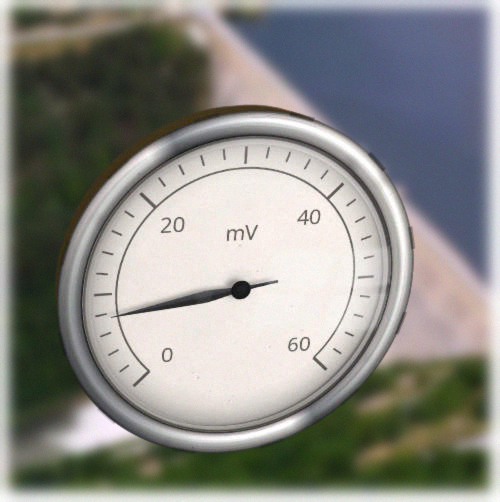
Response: 8 mV
